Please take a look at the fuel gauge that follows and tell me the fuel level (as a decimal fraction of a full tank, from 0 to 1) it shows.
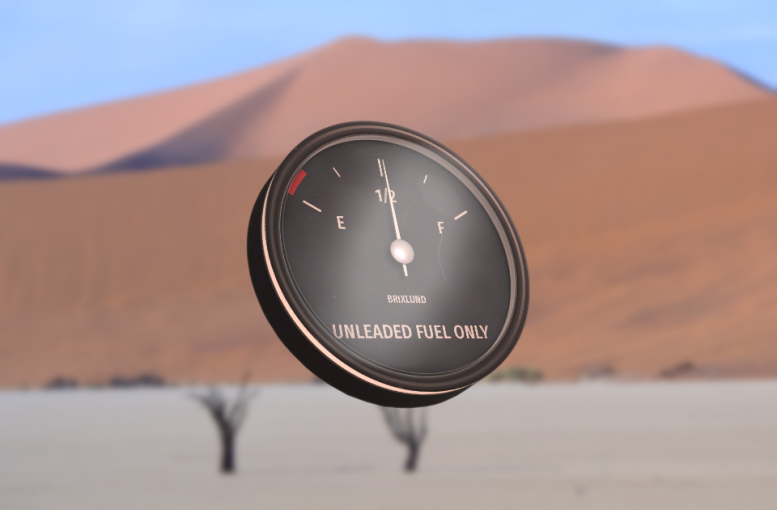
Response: 0.5
